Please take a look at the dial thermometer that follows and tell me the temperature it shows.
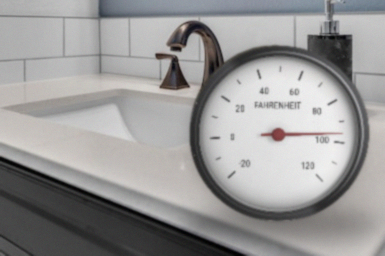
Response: 95 °F
